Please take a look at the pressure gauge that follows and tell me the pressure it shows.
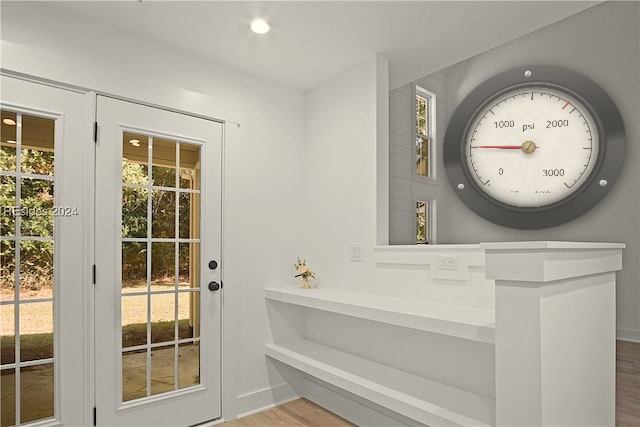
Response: 500 psi
